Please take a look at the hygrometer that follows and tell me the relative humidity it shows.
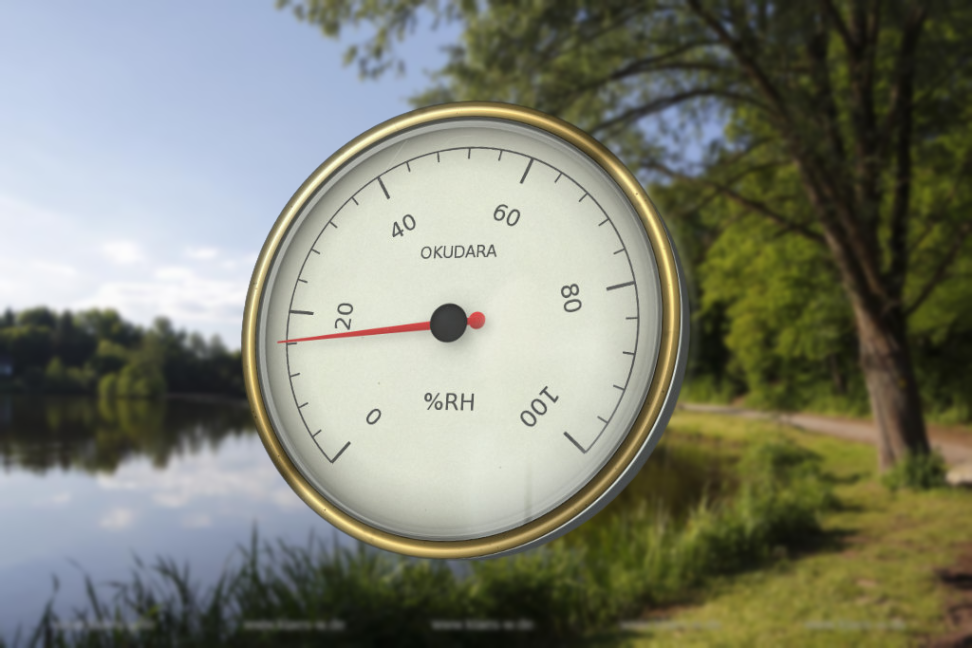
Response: 16 %
